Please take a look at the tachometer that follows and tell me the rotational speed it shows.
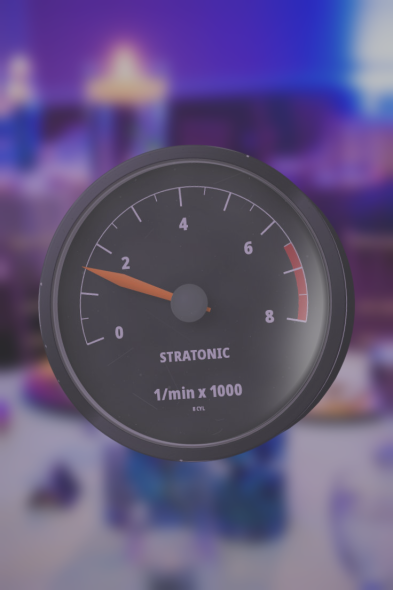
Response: 1500 rpm
